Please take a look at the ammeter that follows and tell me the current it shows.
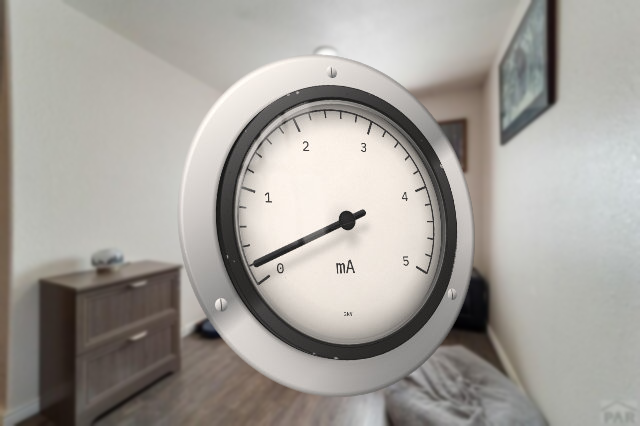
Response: 0.2 mA
